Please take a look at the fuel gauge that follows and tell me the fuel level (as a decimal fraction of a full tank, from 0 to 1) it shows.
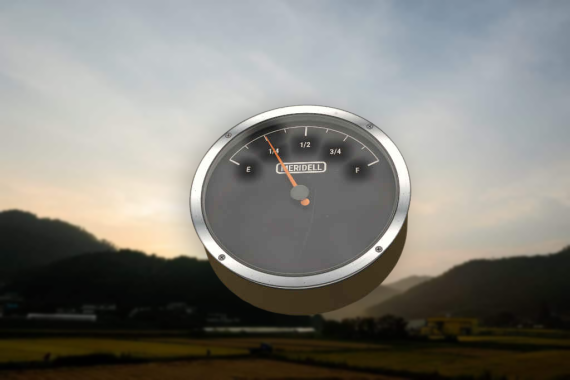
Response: 0.25
